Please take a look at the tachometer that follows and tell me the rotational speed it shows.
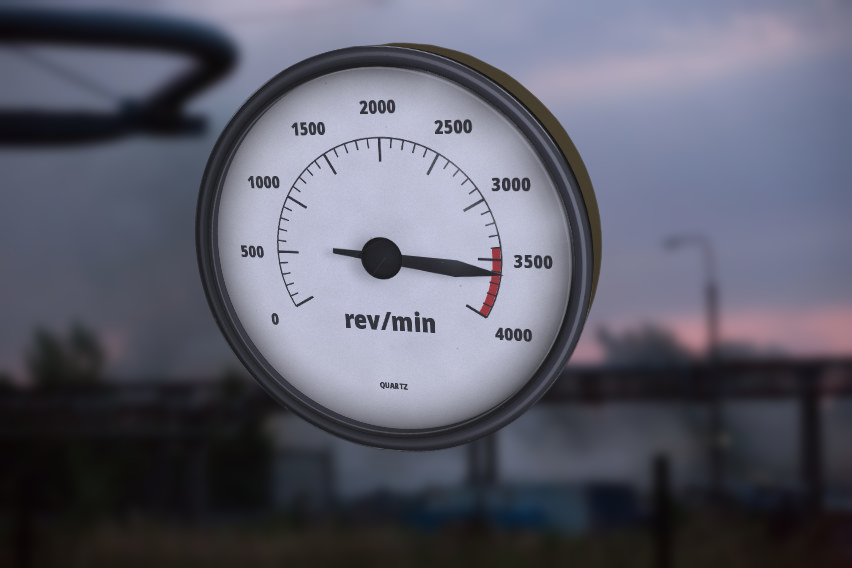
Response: 3600 rpm
